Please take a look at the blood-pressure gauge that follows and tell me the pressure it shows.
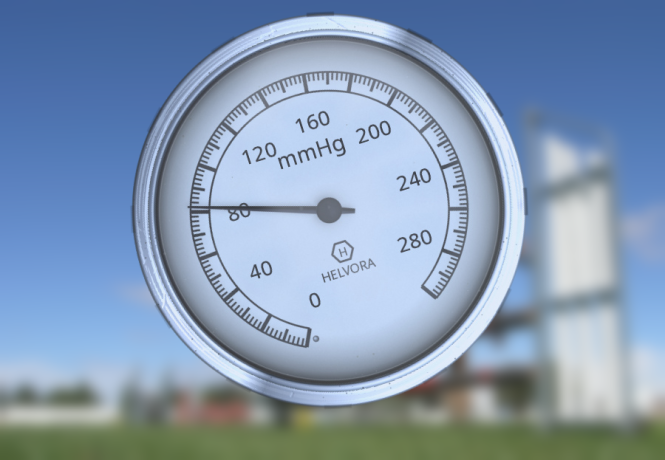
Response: 82 mmHg
